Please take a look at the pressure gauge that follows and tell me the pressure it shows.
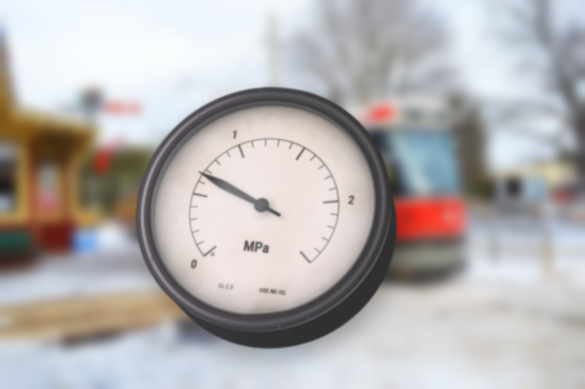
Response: 0.65 MPa
